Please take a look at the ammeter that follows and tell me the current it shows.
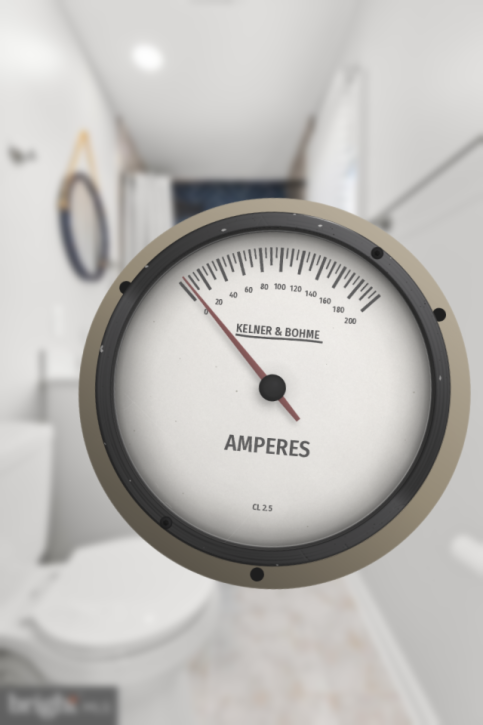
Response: 5 A
